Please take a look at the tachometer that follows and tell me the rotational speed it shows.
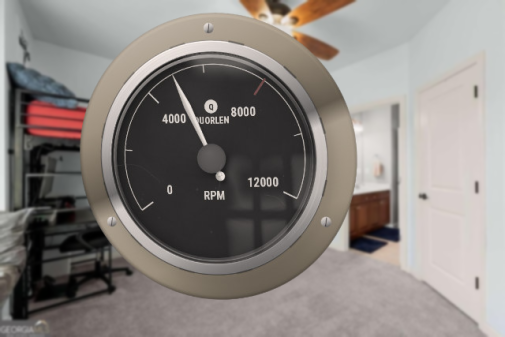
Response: 5000 rpm
